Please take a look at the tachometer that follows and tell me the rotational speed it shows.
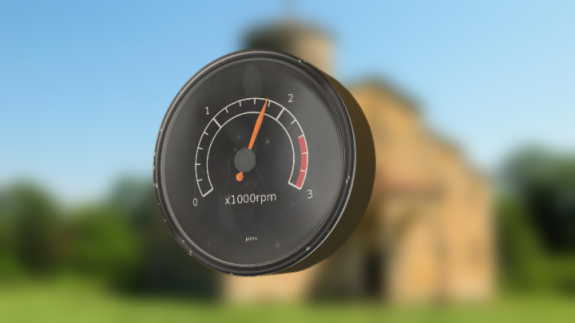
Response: 1800 rpm
